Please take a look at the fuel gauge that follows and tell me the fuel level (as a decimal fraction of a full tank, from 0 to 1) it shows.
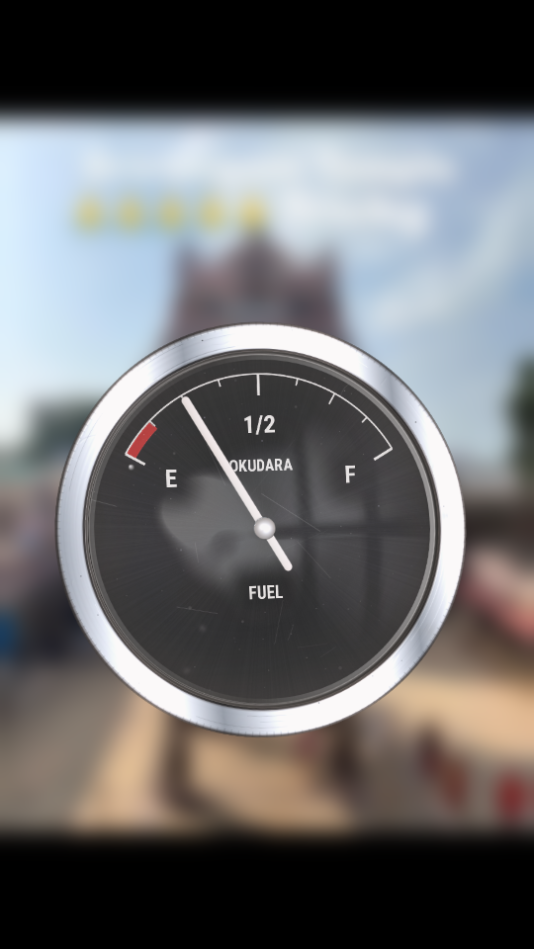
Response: 0.25
